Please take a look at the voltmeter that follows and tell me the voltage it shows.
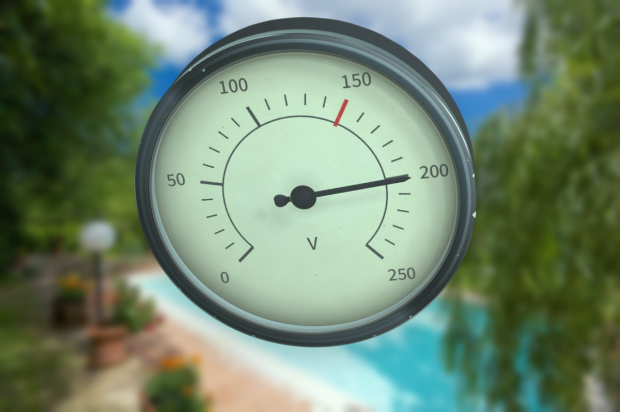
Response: 200 V
